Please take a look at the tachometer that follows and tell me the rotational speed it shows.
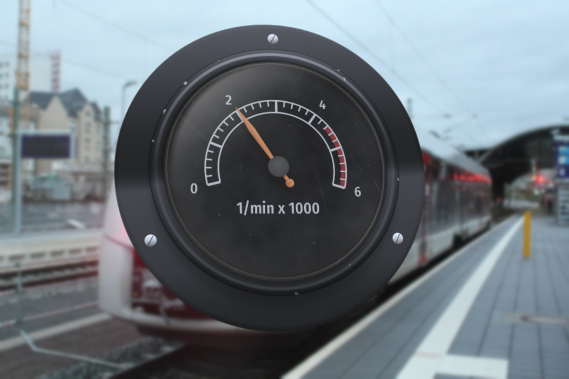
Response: 2000 rpm
